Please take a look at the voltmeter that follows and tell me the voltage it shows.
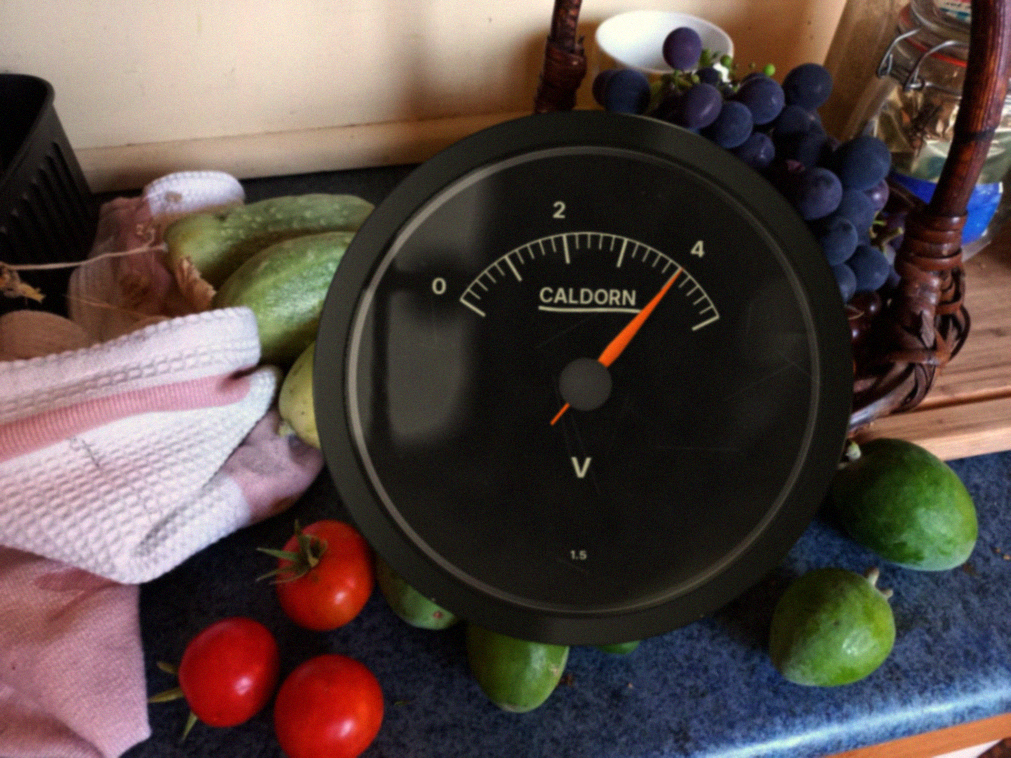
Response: 4 V
